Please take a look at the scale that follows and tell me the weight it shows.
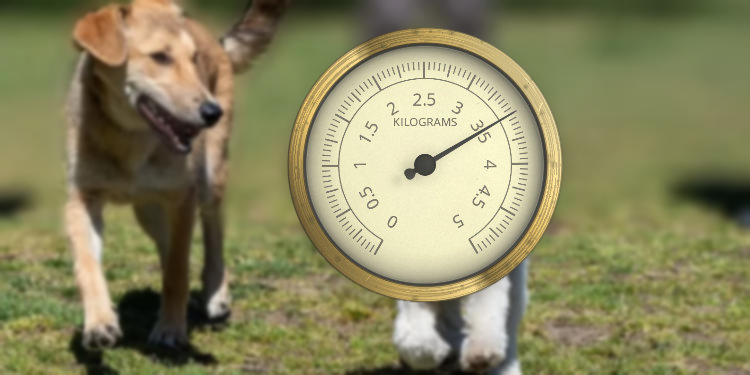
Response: 3.5 kg
